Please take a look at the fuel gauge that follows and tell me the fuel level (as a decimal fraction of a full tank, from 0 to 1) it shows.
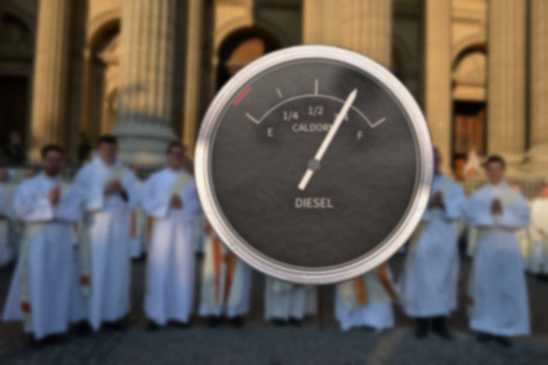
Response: 0.75
